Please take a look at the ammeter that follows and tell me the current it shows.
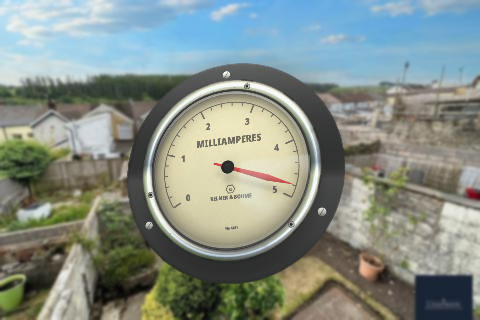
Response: 4.8 mA
